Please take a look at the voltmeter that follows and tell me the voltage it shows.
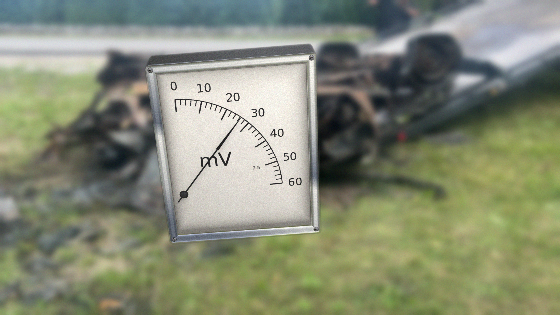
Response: 26 mV
